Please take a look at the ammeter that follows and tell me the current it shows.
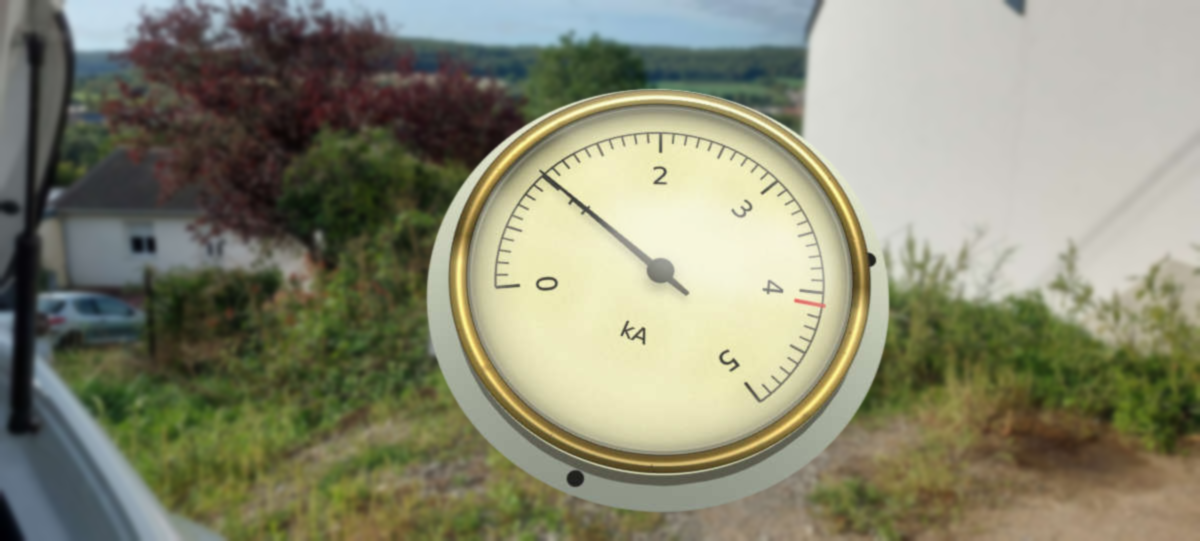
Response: 1 kA
